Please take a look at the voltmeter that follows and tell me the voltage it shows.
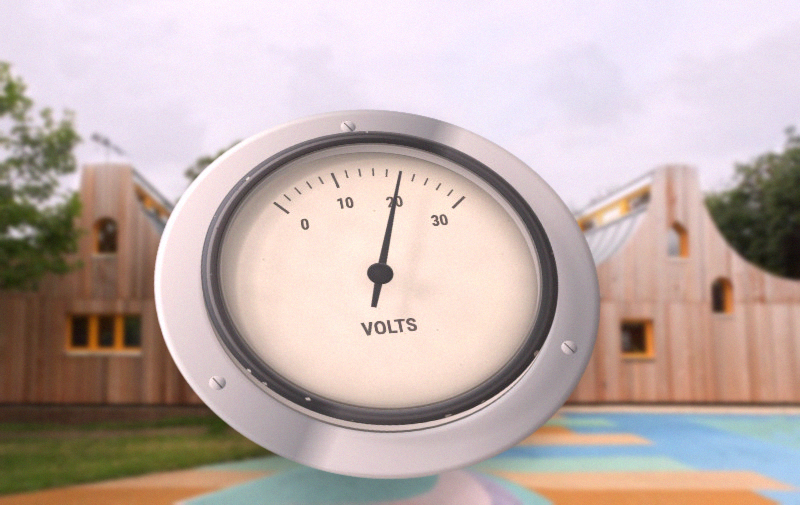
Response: 20 V
